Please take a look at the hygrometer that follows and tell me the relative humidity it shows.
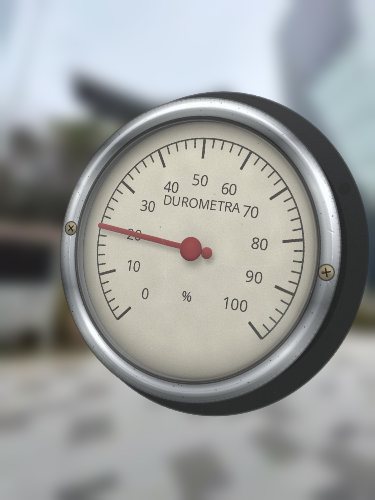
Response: 20 %
